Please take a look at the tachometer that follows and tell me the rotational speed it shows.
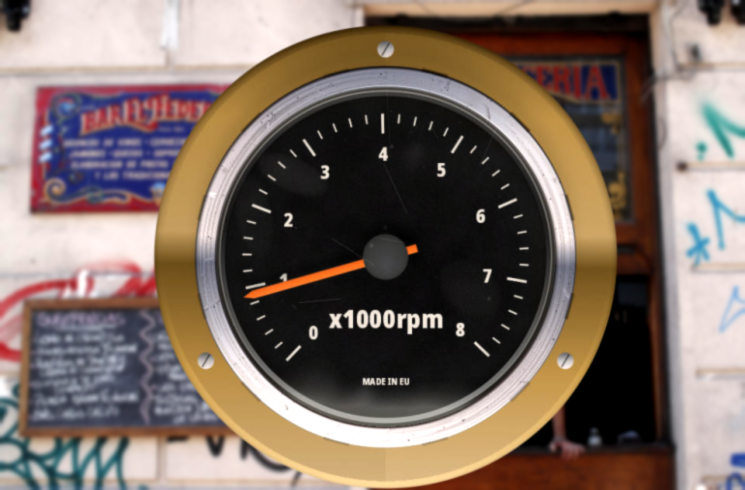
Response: 900 rpm
